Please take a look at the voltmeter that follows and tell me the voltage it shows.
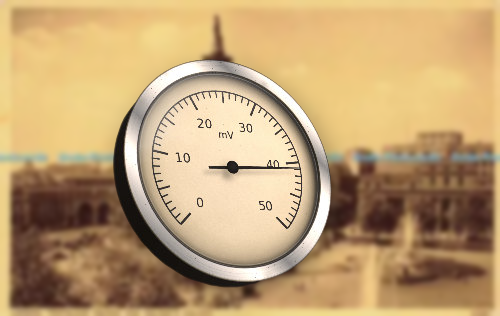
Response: 41 mV
